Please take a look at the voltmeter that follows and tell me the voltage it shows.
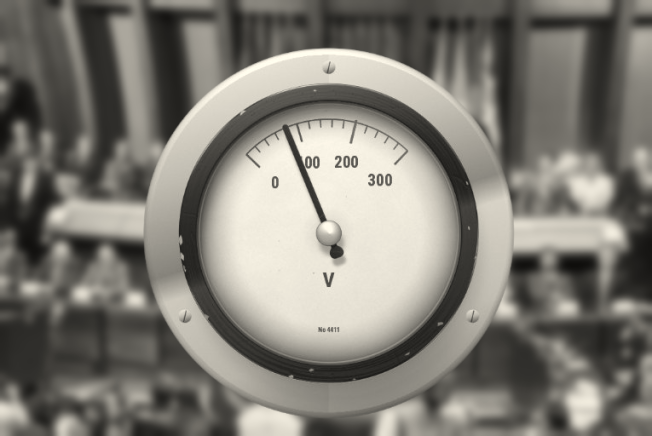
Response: 80 V
